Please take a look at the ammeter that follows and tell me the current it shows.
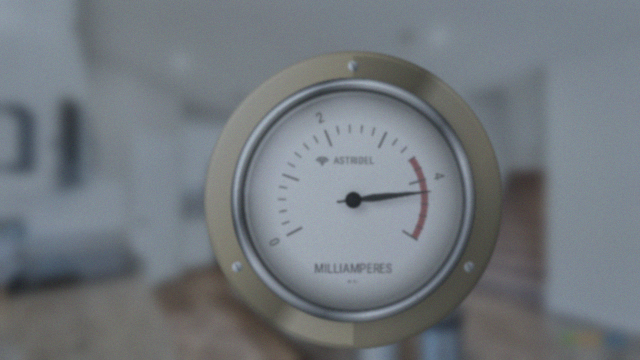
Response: 4.2 mA
